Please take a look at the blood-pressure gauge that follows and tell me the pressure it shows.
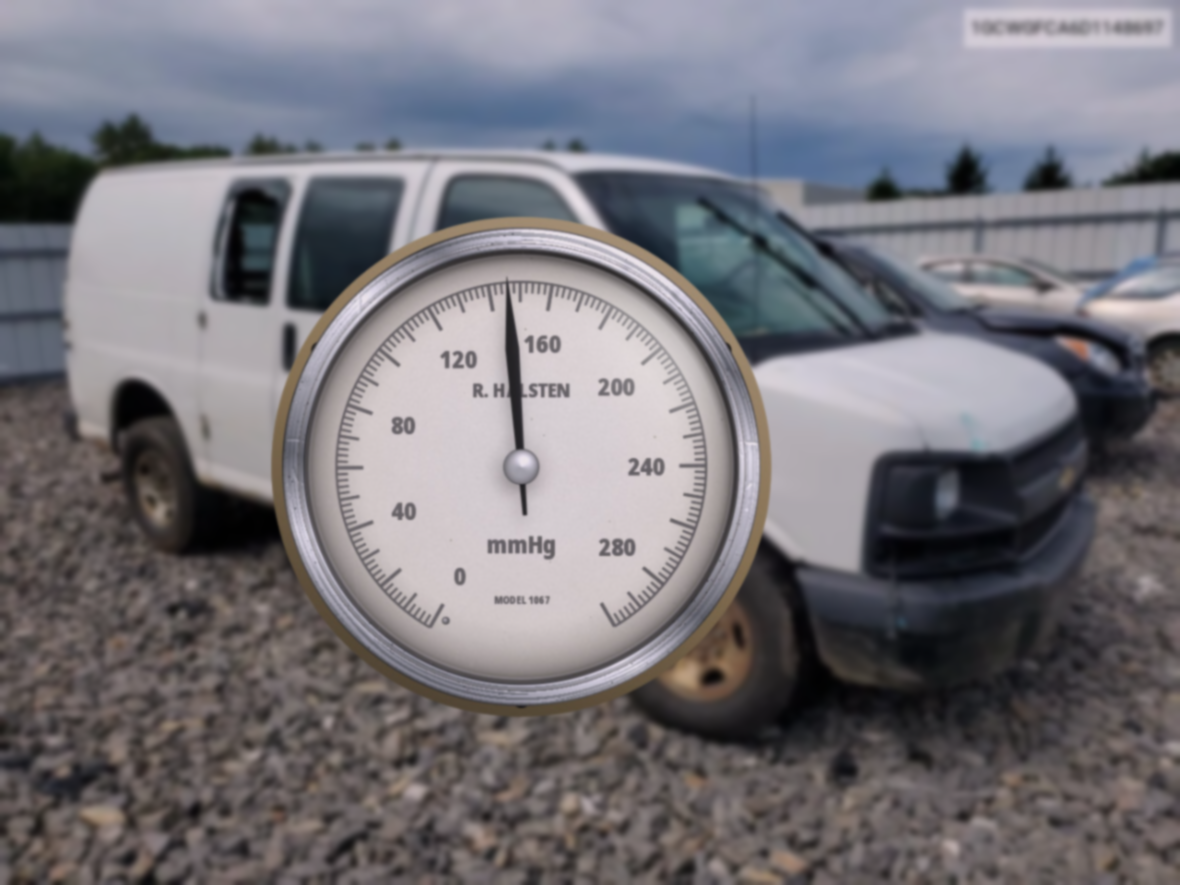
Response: 146 mmHg
